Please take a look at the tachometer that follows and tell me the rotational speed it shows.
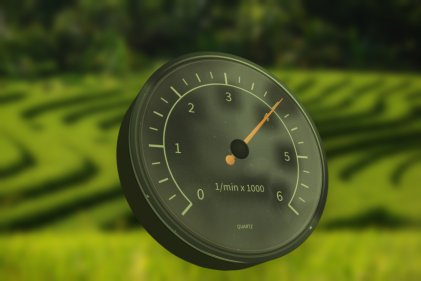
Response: 4000 rpm
